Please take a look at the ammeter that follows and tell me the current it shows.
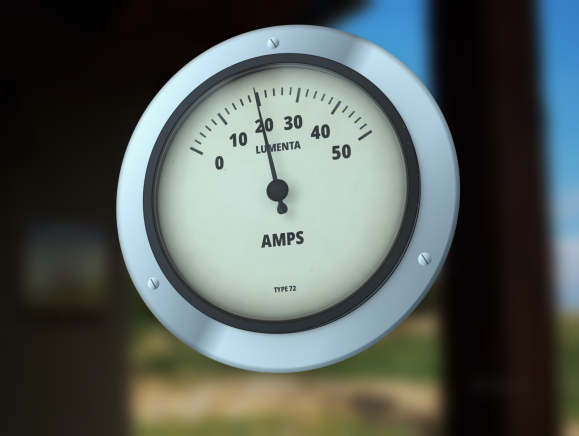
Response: 20 A
